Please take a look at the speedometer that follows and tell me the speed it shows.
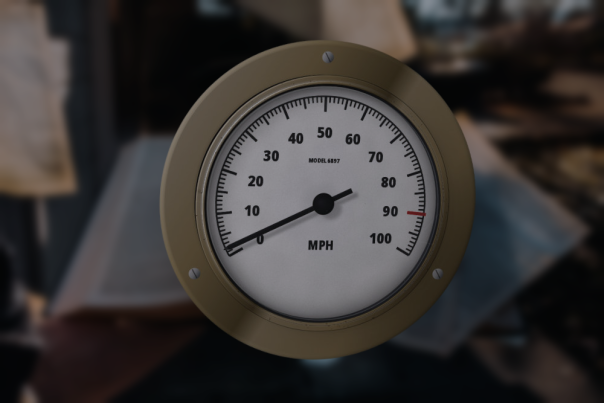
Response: 2 mph
